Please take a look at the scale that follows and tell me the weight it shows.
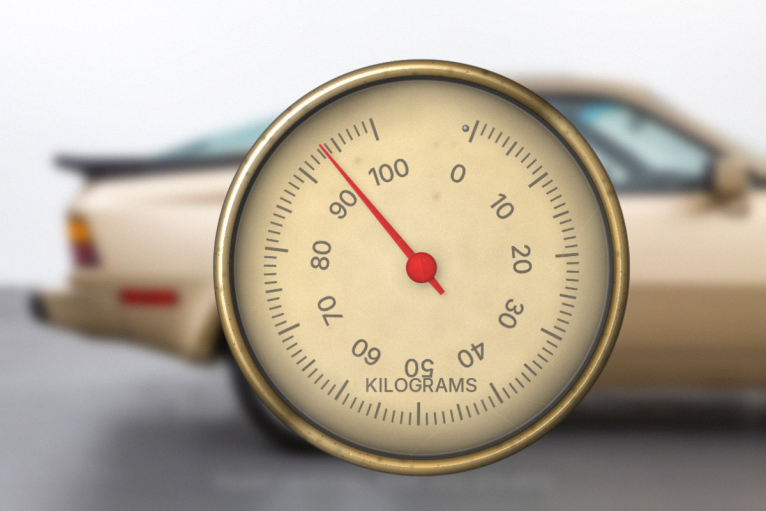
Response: 93.5 kg
